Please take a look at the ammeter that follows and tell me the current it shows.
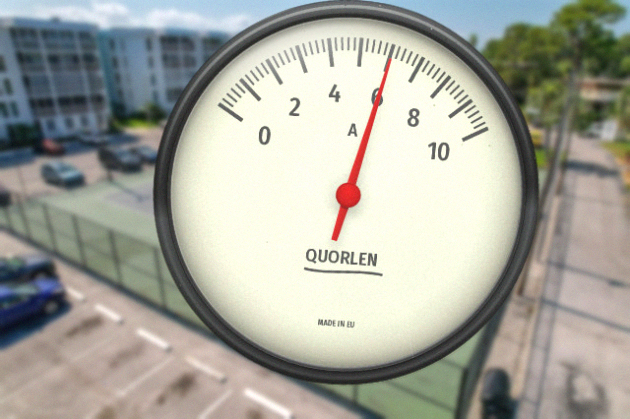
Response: 6 A
